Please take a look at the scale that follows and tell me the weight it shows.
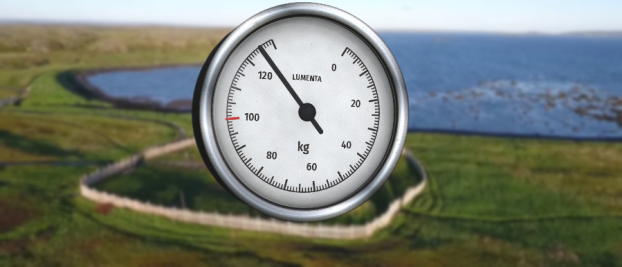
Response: 125 kg
